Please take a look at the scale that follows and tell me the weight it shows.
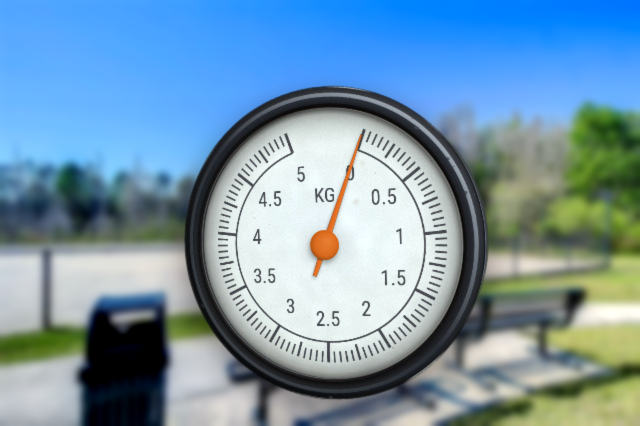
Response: 0 kg
